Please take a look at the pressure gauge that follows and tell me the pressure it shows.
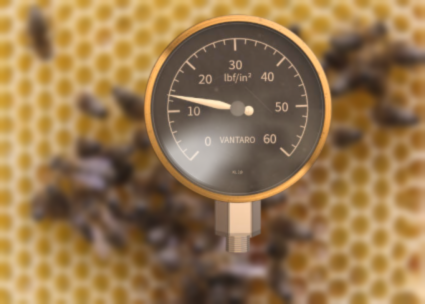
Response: 13 psi
